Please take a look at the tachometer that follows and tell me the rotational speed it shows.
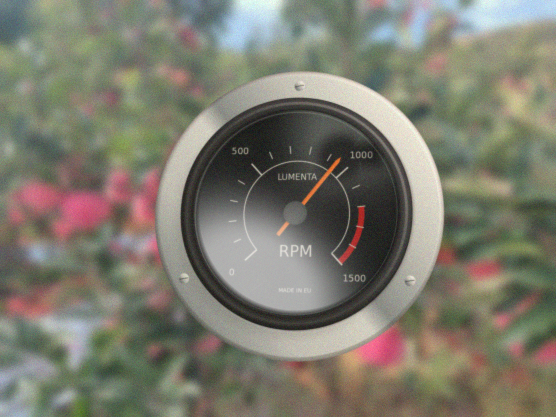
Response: 950 rpm
